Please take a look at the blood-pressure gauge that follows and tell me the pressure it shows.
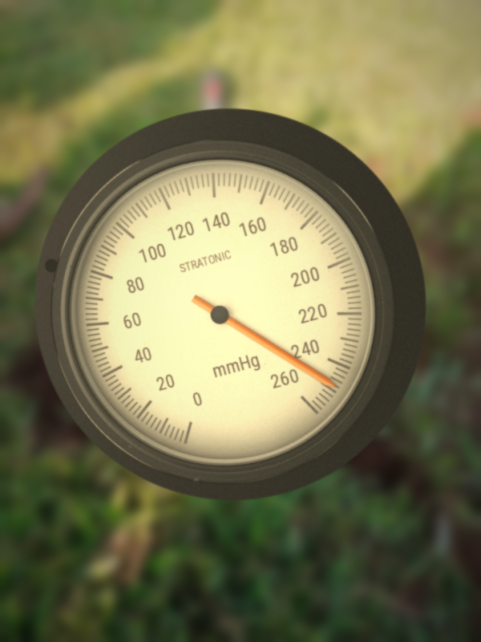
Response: 248 mmHg
